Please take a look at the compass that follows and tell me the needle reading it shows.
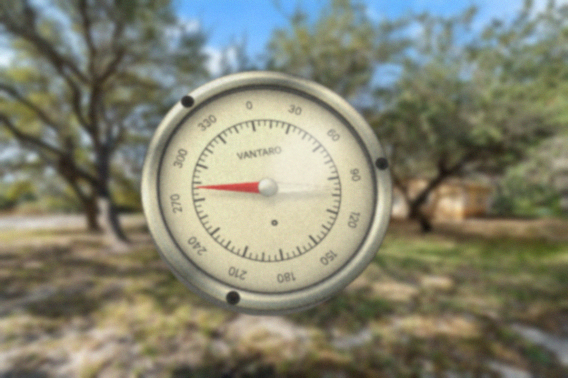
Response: 280 °
